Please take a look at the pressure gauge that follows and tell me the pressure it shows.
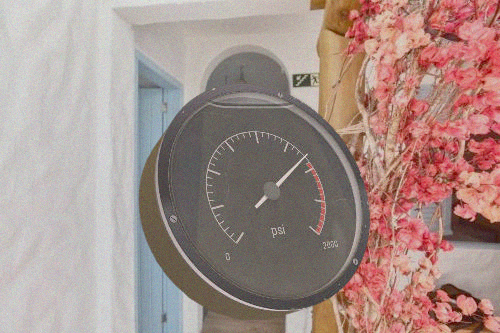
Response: 1400 psi
